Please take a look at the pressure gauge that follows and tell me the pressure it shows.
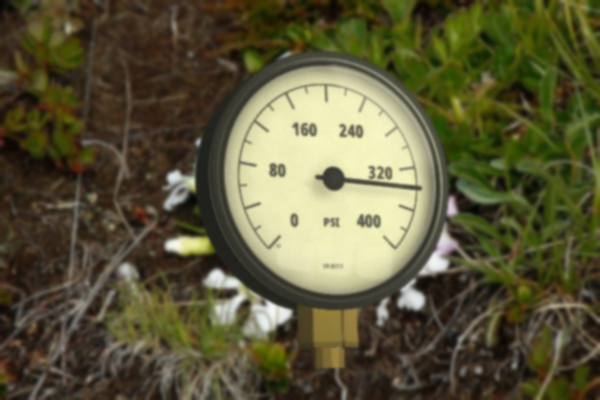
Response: 340 psi
